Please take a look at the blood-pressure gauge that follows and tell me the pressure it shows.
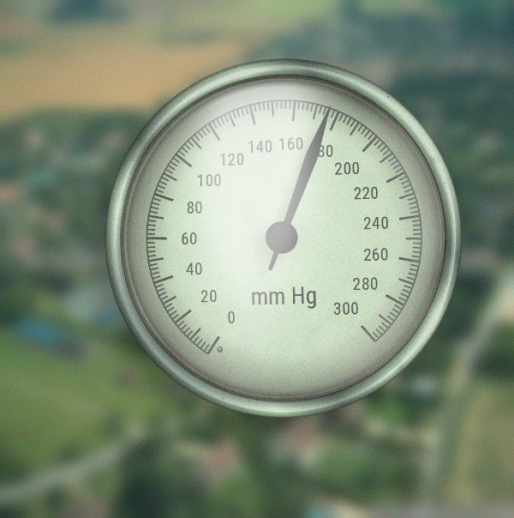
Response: 176 mmHg
